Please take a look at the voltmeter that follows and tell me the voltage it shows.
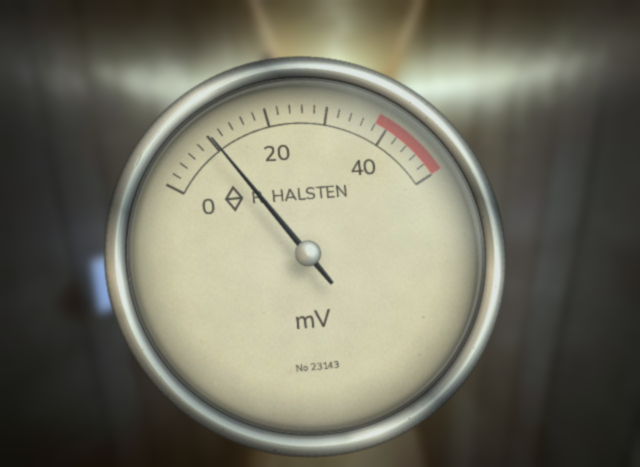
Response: 10 mV
